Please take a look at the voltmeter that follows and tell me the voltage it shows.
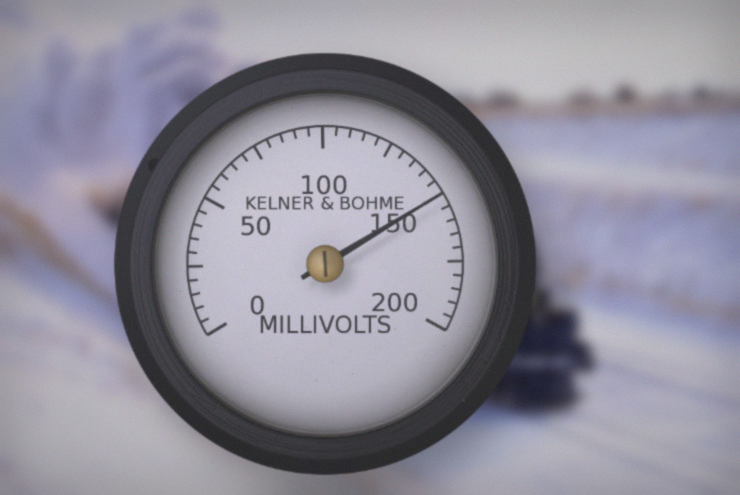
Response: 150 mV
